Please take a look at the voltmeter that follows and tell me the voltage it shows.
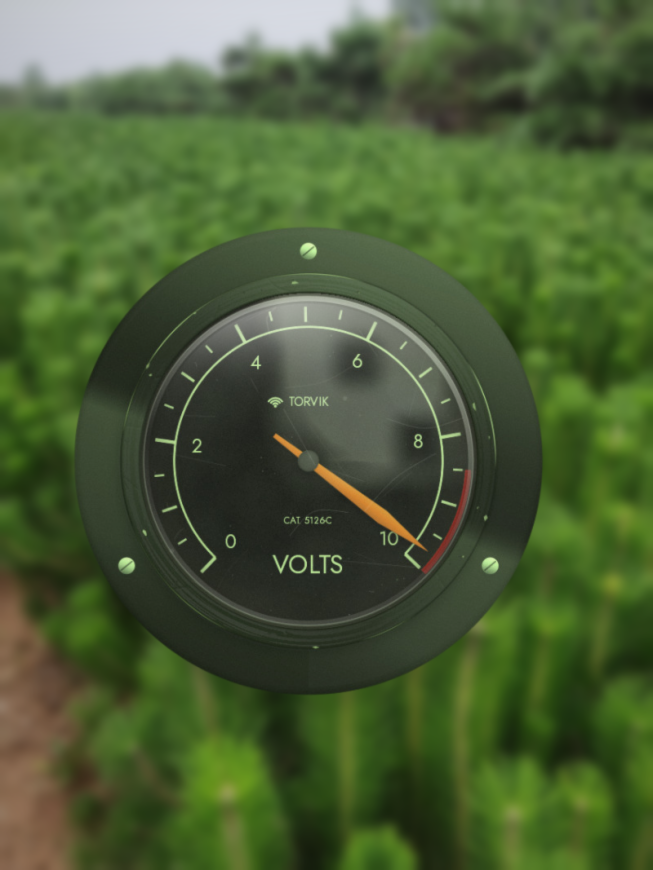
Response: 9.75 V
